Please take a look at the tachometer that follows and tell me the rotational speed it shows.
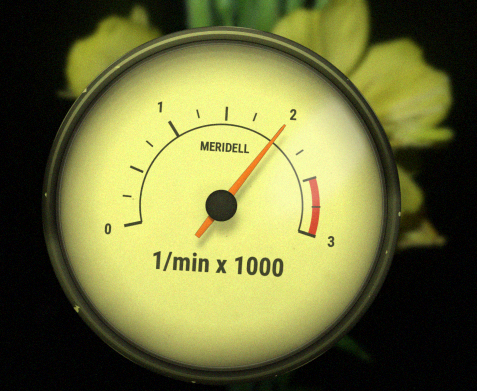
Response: 2000 rpm
